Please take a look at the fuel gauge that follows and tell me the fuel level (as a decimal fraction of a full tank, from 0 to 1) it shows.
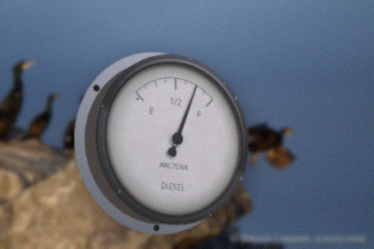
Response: 0.75
